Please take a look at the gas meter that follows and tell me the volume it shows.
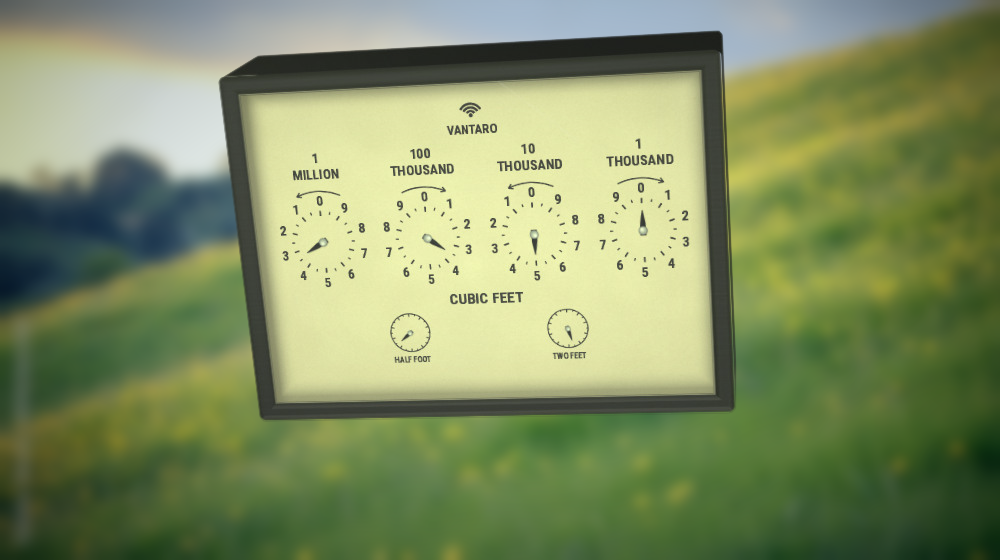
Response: 335000 ft³
